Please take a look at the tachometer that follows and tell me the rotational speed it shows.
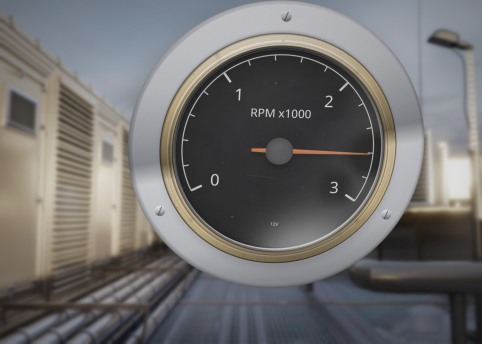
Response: 2600 rpm
